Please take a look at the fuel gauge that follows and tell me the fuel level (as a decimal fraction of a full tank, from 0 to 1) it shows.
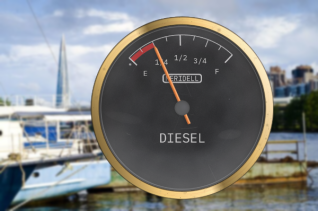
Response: 0.25
